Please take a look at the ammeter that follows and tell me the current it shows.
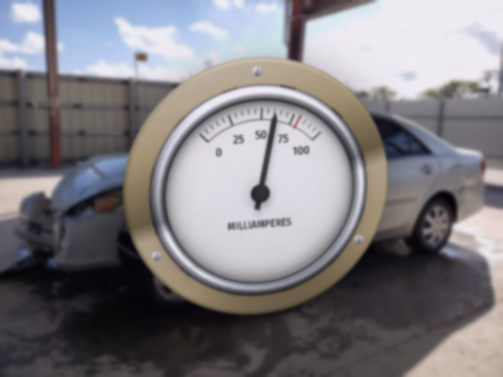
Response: 60 mA
